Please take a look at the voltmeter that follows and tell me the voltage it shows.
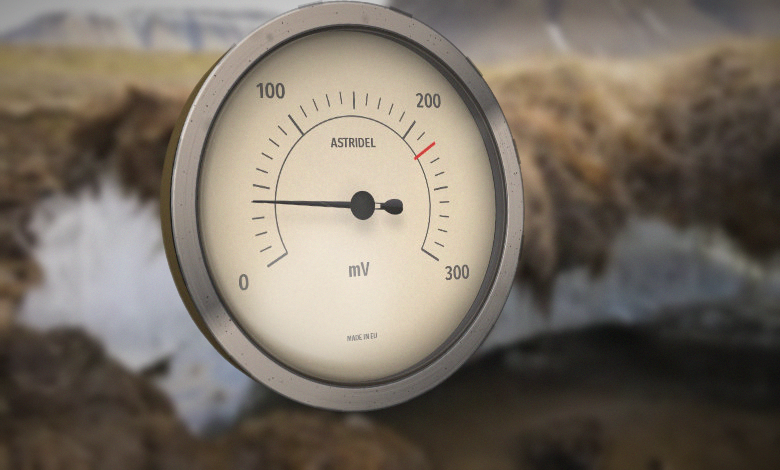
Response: 40 mV
